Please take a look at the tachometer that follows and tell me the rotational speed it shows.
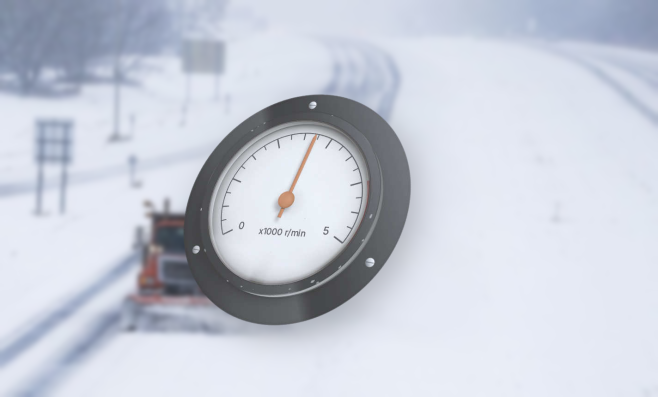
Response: 2750 rpm
